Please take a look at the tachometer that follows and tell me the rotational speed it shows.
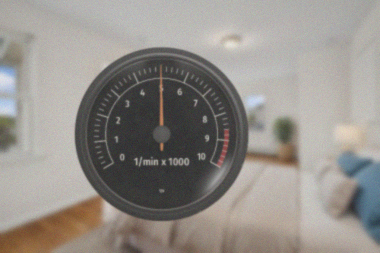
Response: 5000 rpm
